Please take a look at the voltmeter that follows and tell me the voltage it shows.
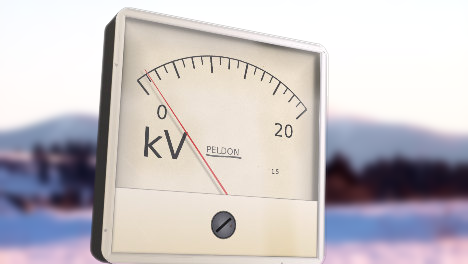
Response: 1 kV
